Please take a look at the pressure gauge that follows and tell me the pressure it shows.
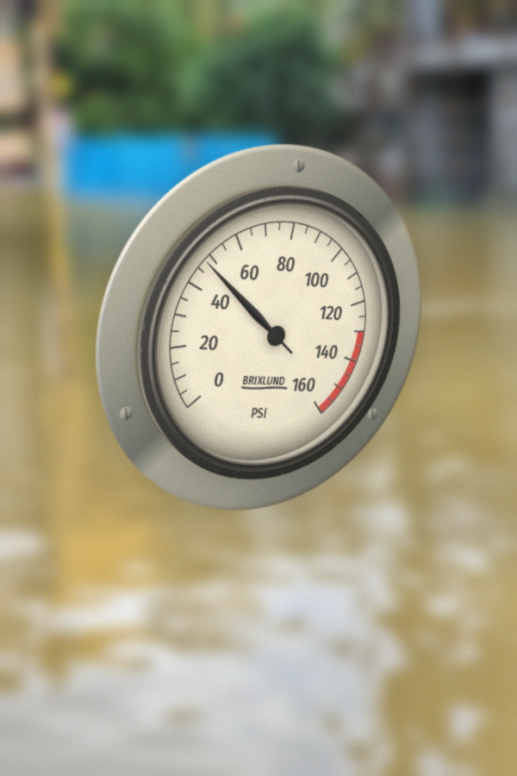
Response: 47.5 psi
